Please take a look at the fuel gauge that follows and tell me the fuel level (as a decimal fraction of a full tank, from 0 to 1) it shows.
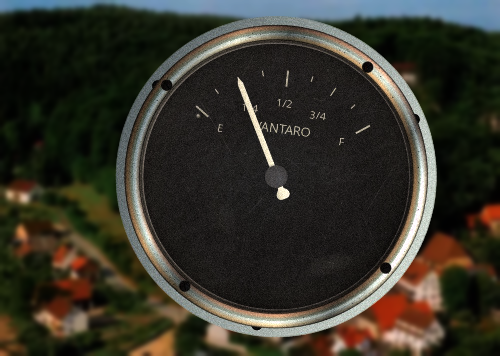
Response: 0.25
